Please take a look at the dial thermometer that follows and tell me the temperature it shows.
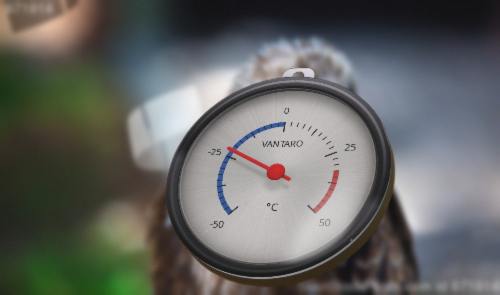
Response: -22.5 °C
